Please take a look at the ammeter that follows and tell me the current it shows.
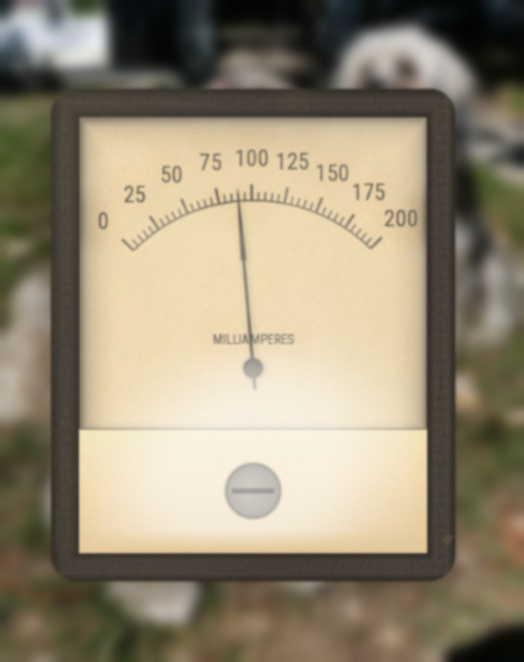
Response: 90 mA
